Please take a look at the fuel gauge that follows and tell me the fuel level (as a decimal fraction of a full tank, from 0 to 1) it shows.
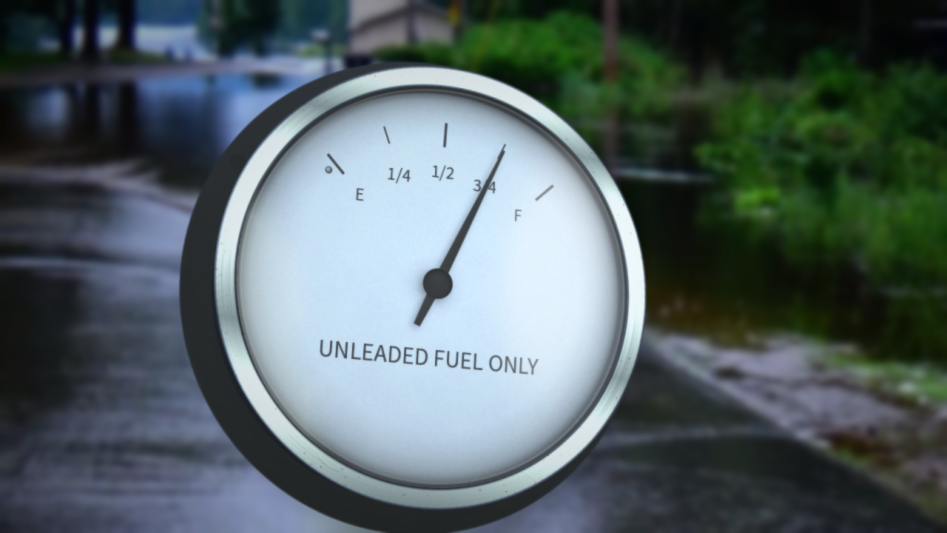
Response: 0.75
